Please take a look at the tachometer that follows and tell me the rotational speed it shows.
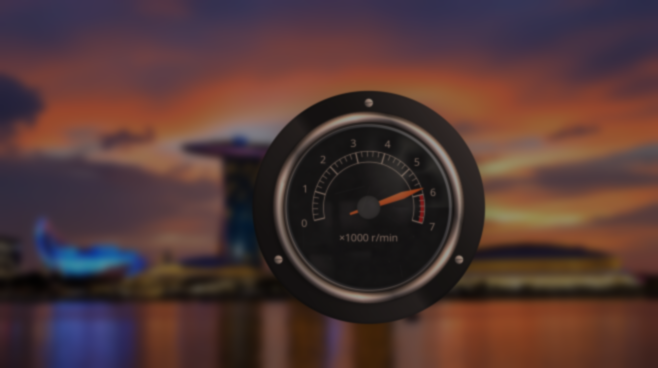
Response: 5800 rpm
